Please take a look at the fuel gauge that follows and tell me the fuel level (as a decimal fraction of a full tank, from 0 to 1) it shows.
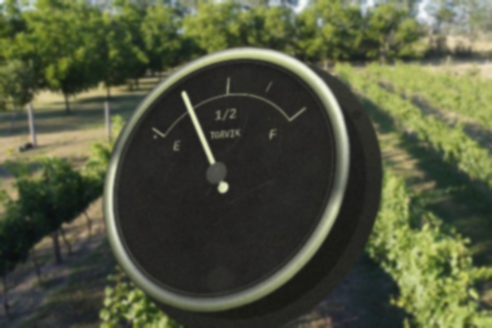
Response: 0.25
